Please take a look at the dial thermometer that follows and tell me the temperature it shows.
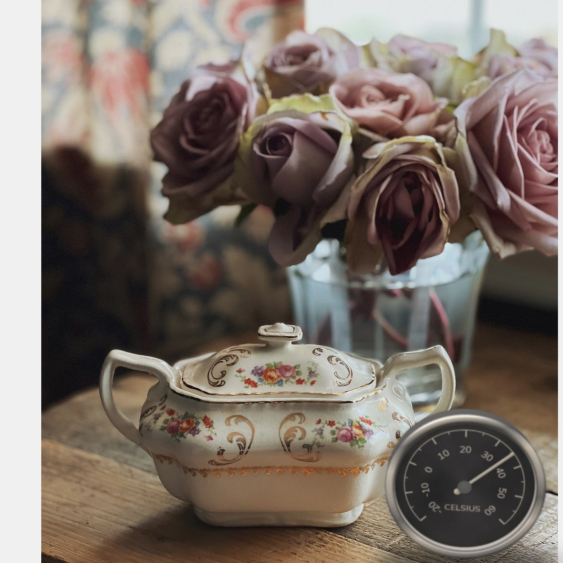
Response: 35 °C
